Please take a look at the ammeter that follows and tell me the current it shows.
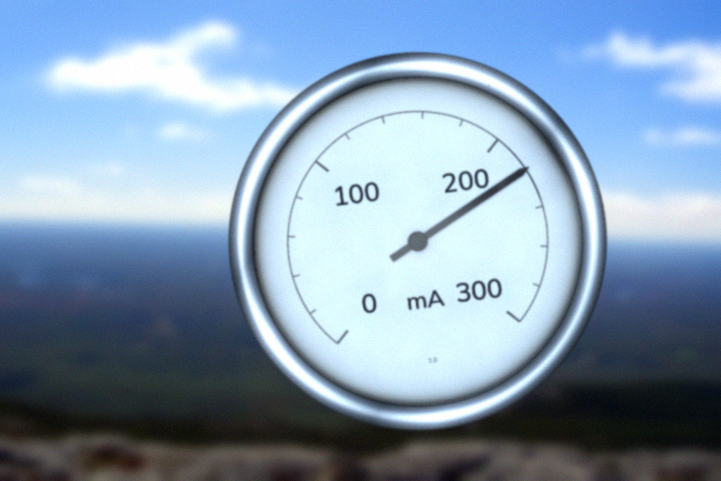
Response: 220 mA
